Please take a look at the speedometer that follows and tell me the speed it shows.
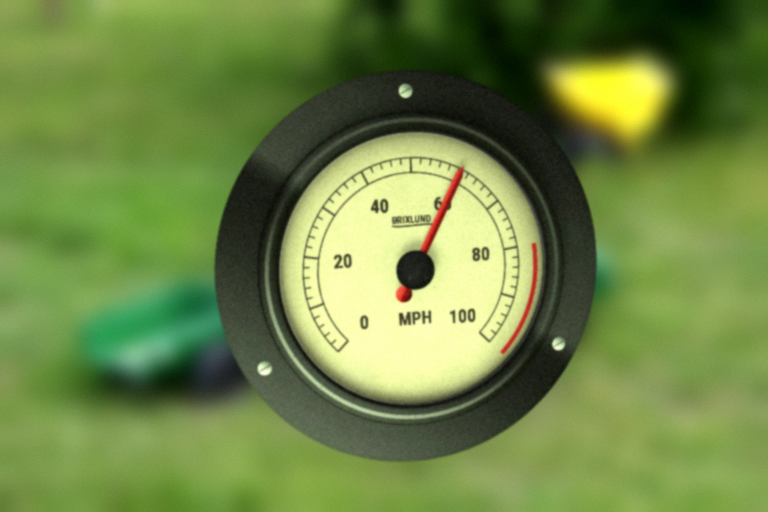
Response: 60 mph
